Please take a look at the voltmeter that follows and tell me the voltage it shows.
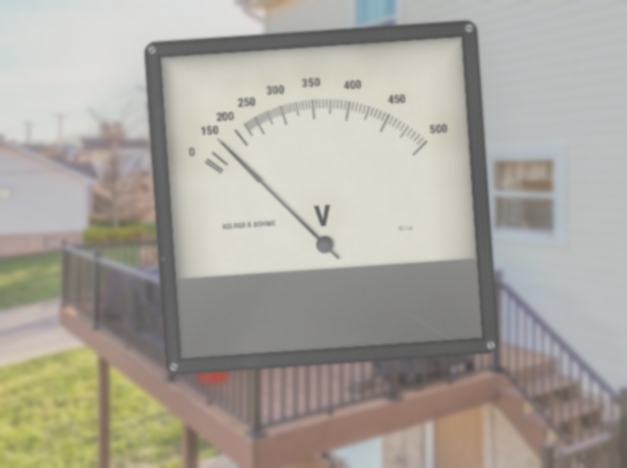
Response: 150 V
